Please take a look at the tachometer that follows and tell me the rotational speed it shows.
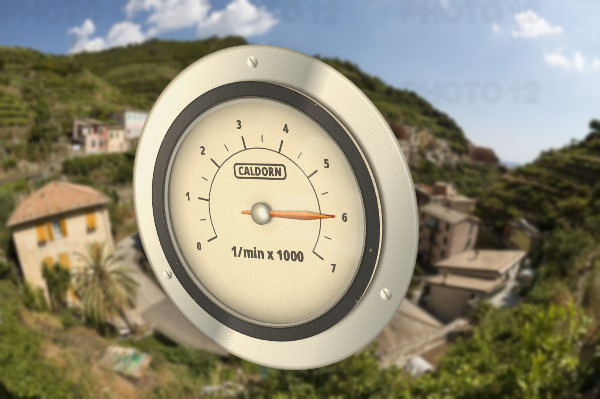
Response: 6000 rpm
